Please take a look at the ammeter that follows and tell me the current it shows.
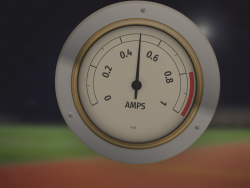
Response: 0.5 A
